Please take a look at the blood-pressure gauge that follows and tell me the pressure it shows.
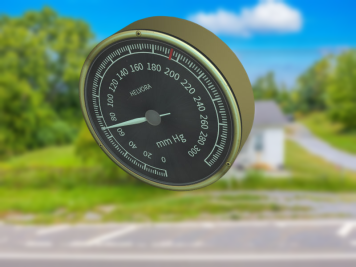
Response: 70 mmHg
